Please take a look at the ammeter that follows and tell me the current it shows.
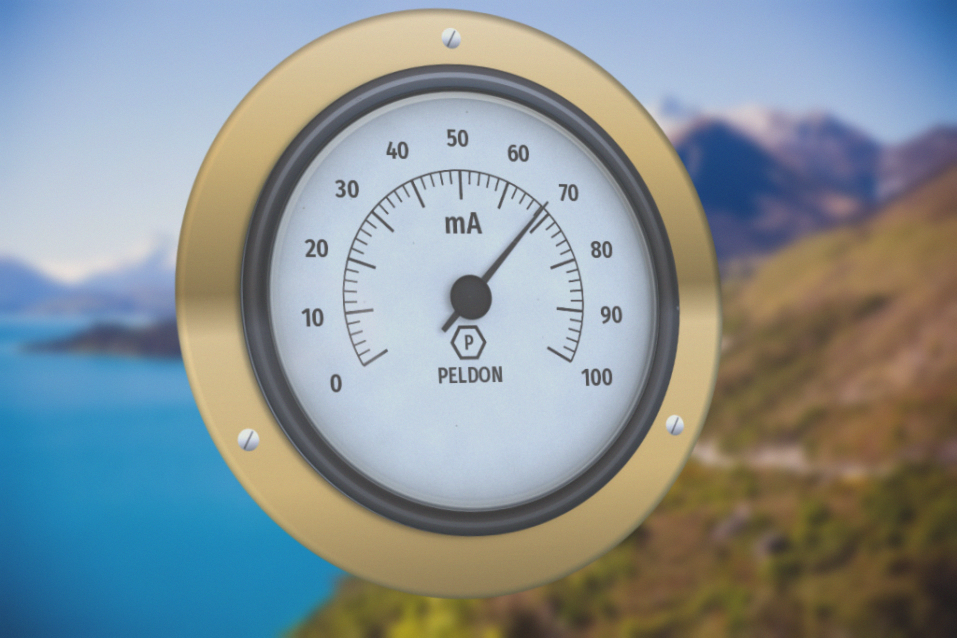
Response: 68 mA
